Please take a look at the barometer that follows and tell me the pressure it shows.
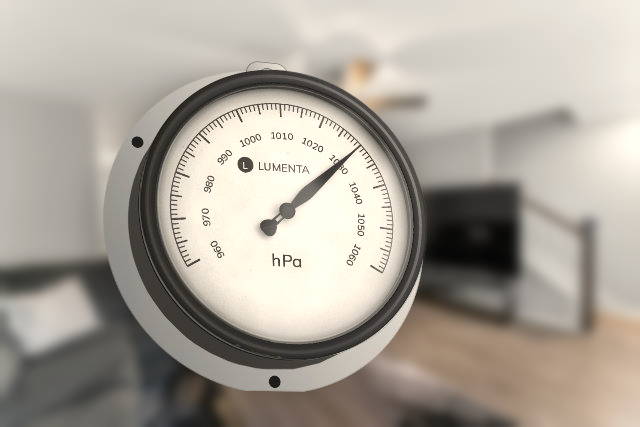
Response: 1030 hPa
